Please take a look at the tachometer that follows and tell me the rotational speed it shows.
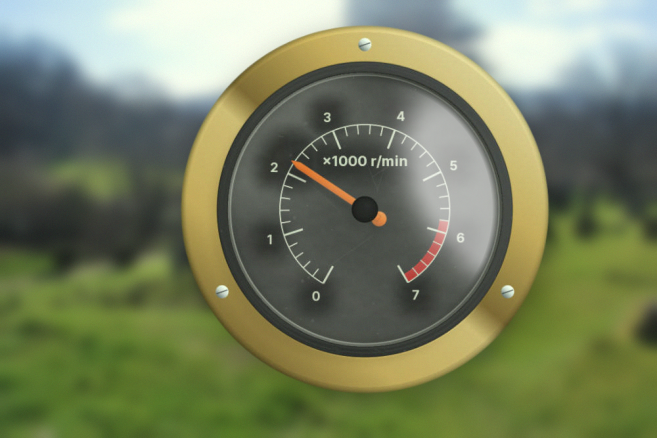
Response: 2200 rpm
